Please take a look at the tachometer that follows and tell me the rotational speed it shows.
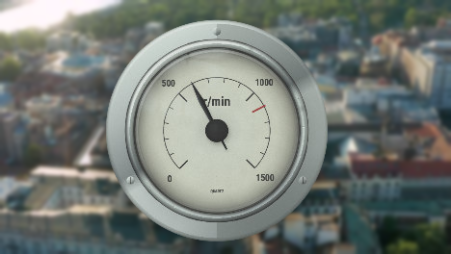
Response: 600 rpm
